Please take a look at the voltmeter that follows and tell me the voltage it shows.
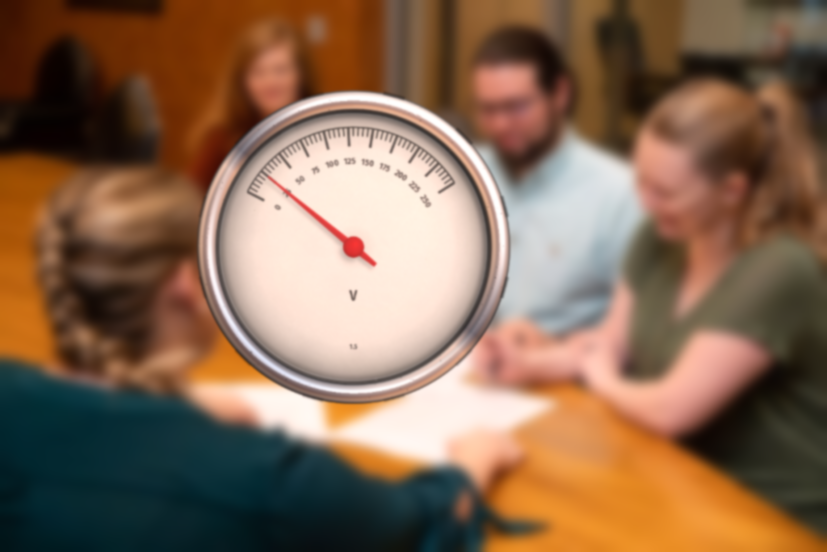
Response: 25 V
